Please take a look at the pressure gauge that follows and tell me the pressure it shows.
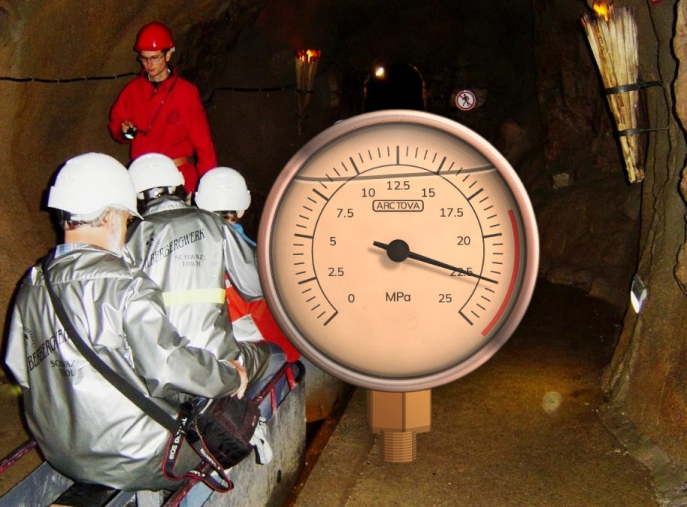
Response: 22.5 MPa
